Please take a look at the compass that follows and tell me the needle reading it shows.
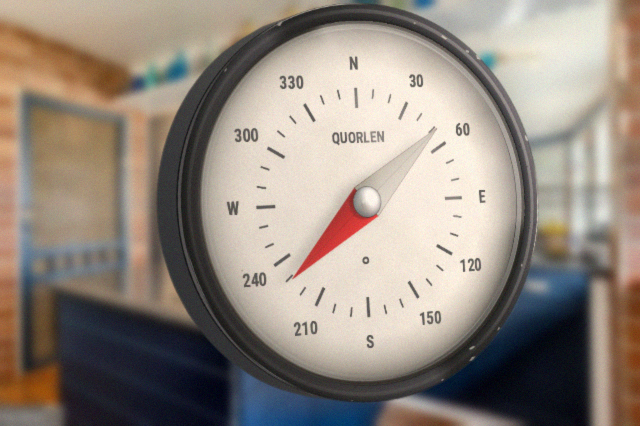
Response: 230 °
